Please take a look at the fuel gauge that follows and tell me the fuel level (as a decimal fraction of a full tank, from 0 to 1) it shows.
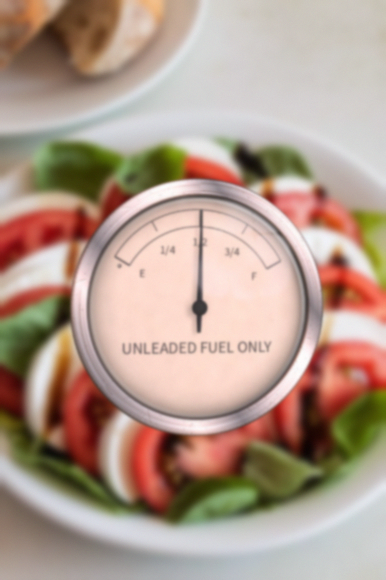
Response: 0.5
